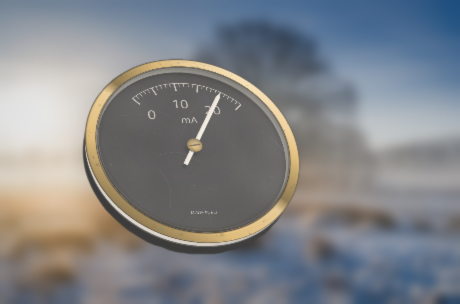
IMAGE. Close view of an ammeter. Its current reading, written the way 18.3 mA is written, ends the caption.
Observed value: 20 mA
